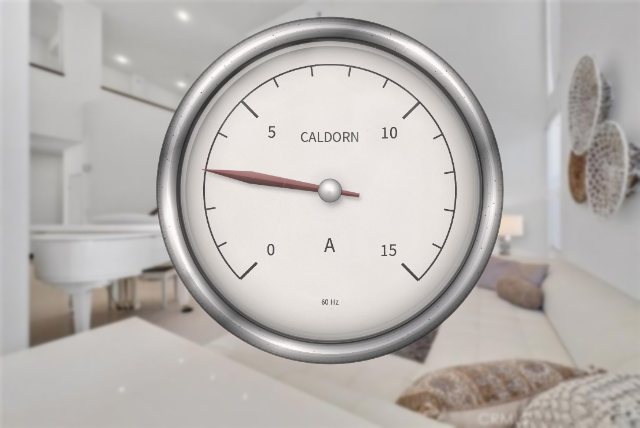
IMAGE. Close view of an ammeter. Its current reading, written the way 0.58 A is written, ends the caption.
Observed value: 3 A
